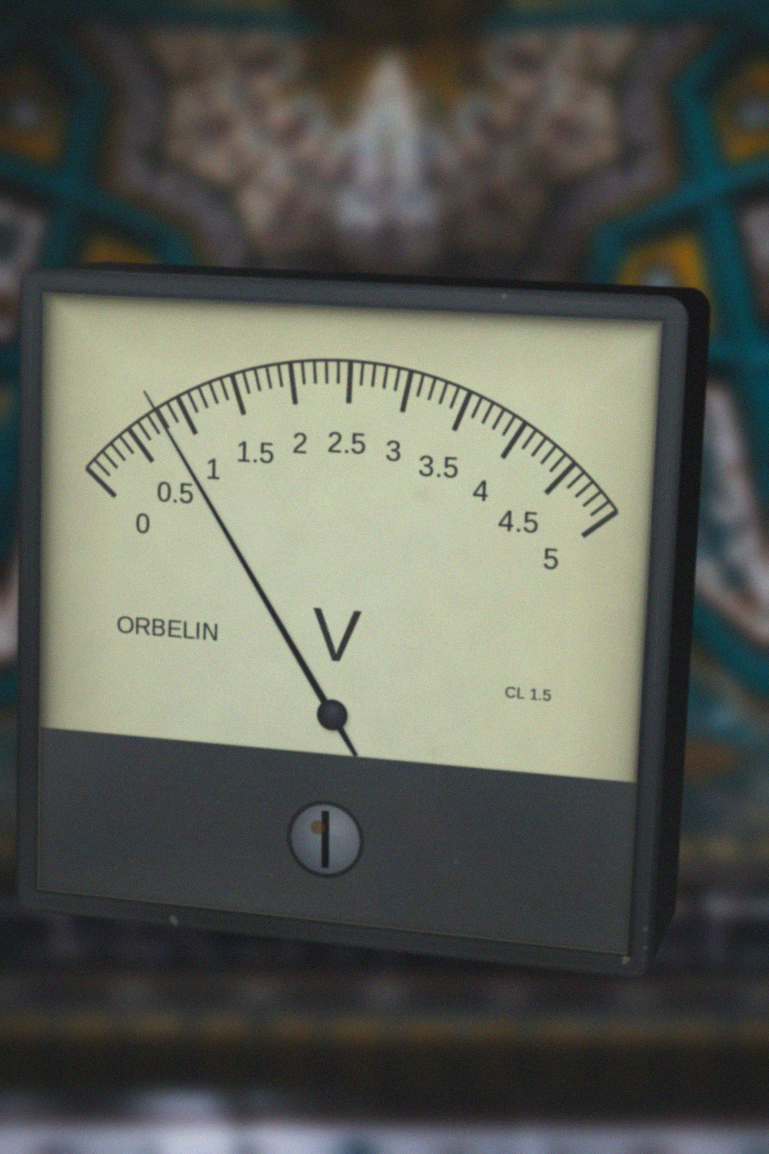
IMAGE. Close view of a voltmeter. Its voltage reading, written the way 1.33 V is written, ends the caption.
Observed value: 0.8 V
